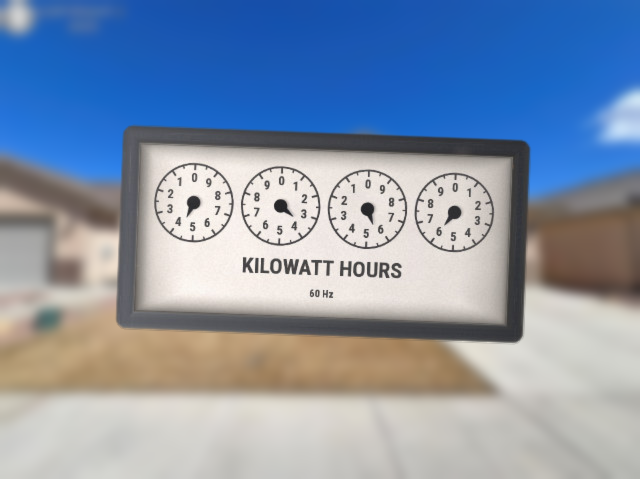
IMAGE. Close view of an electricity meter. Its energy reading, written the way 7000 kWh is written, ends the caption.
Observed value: 4356 kWh
